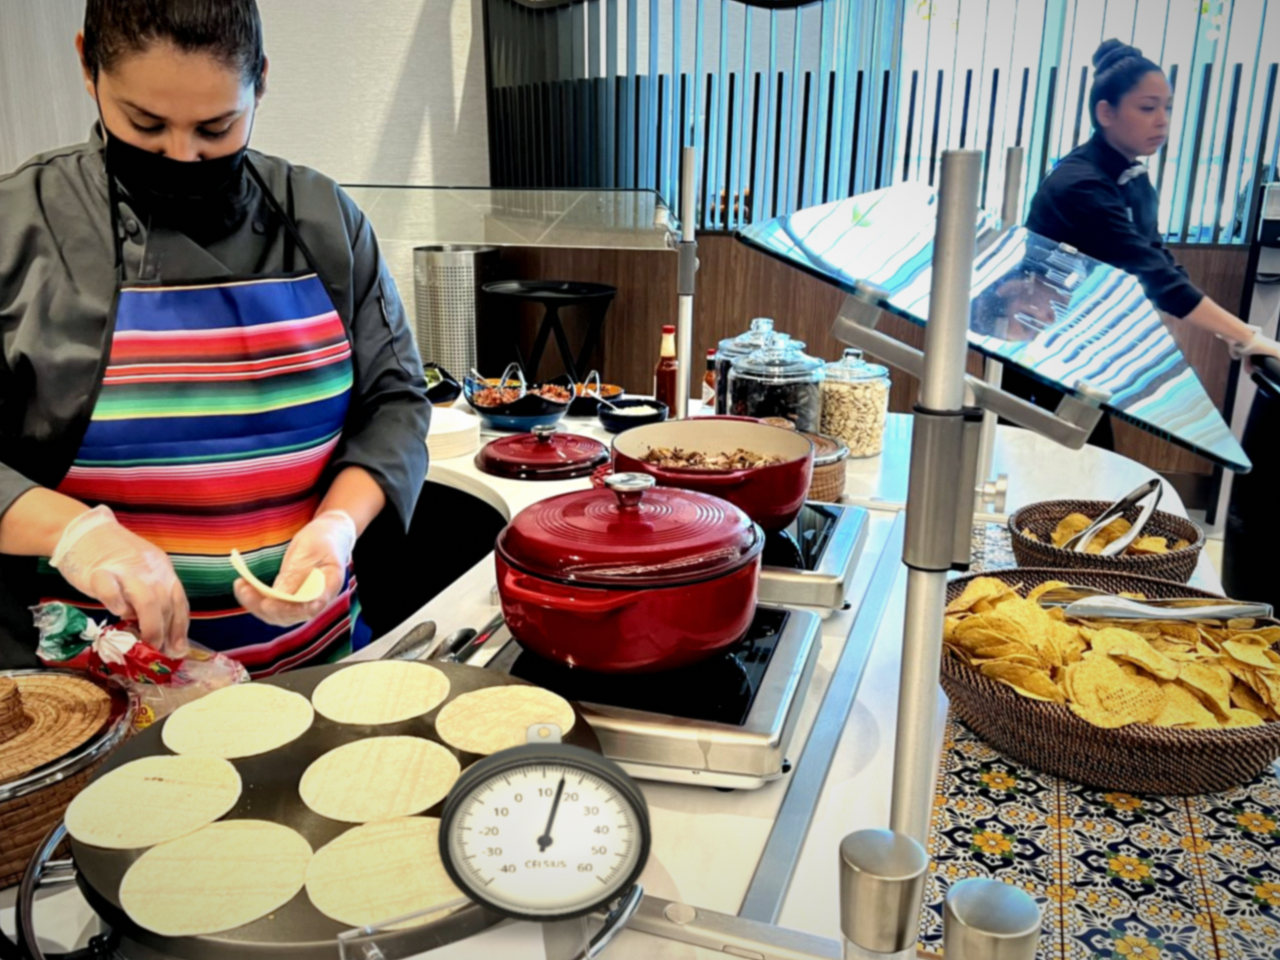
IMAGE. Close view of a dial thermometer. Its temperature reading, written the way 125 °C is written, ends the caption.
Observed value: 15 °C
